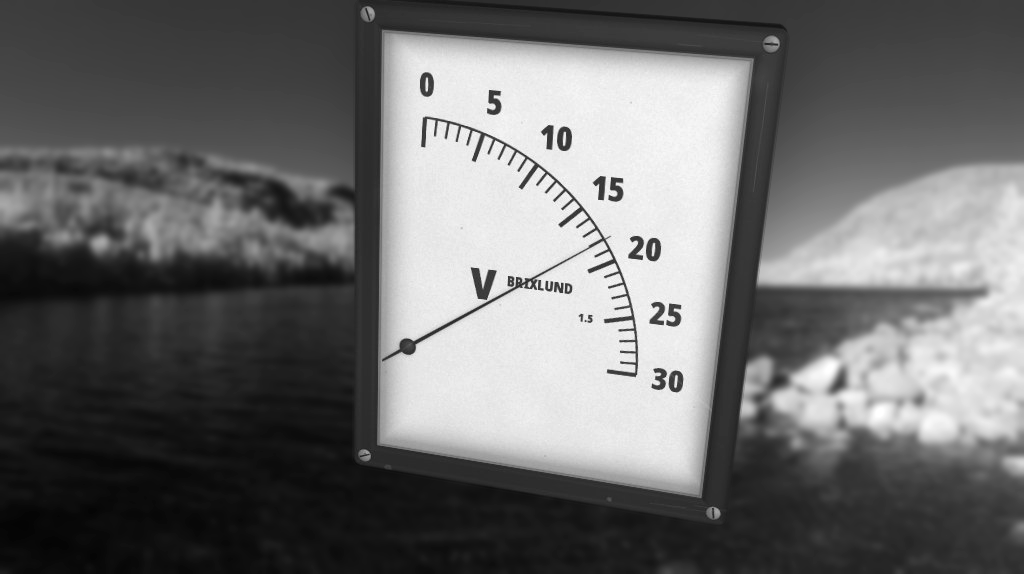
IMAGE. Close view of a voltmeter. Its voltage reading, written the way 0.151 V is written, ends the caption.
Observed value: 18 V
